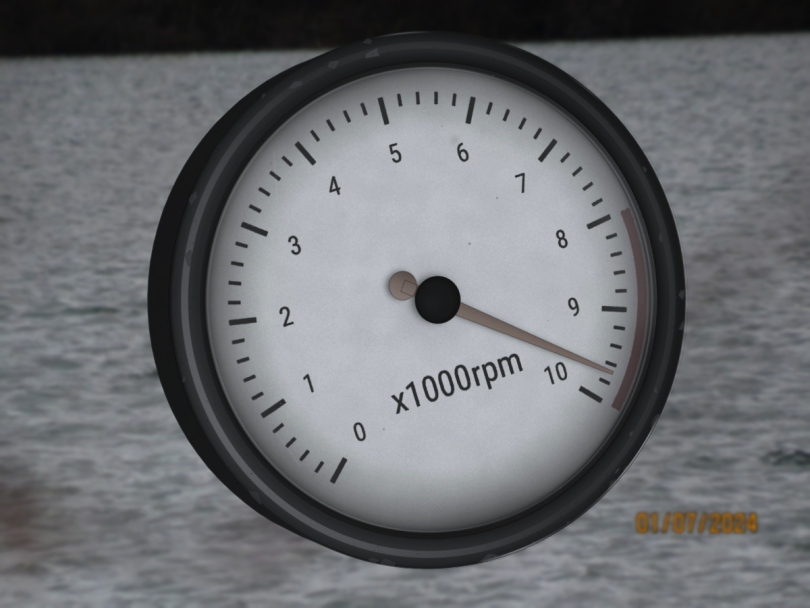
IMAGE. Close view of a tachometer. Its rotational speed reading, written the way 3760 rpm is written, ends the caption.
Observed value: 9700 rpm
